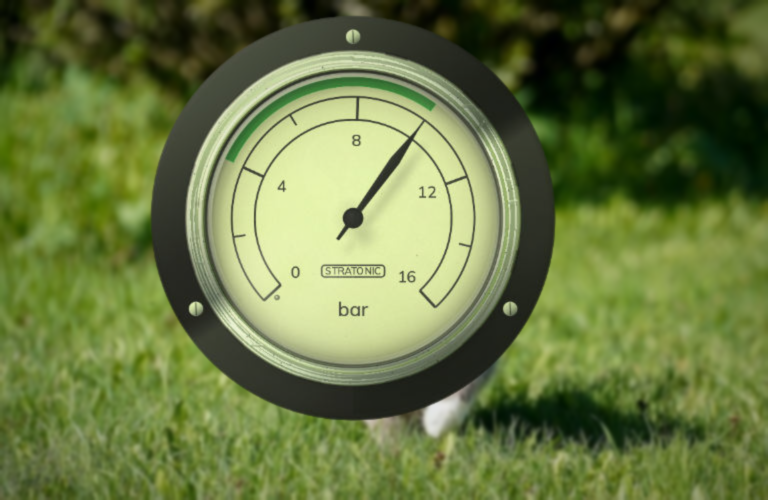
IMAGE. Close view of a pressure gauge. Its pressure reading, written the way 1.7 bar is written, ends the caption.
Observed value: 10 bar
